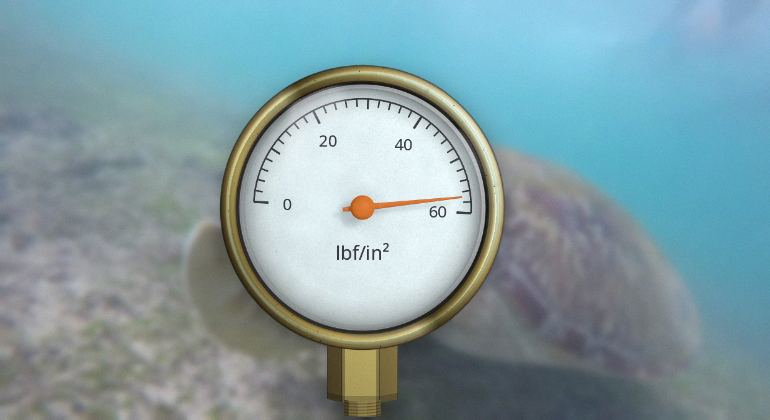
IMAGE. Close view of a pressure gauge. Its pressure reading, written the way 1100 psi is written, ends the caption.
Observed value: 57 psi
